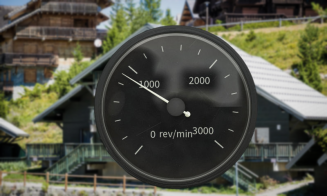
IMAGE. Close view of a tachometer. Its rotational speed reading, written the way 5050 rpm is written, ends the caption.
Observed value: 900 rpm
